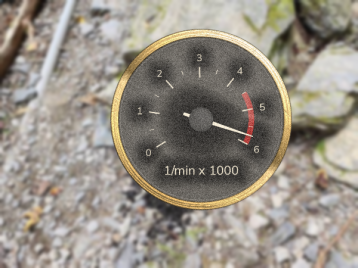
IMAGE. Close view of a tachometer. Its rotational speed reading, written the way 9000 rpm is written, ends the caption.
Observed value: 5750 rpm
